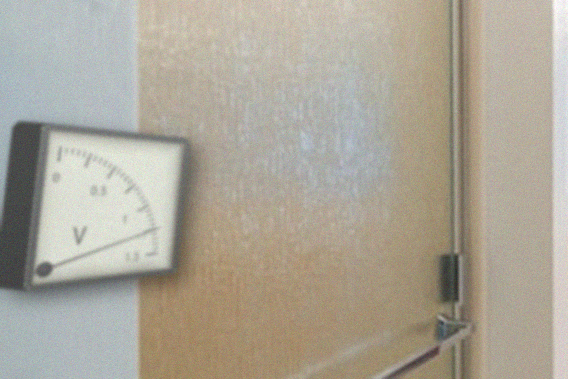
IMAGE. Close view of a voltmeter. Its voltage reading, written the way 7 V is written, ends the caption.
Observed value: 1.25 V
